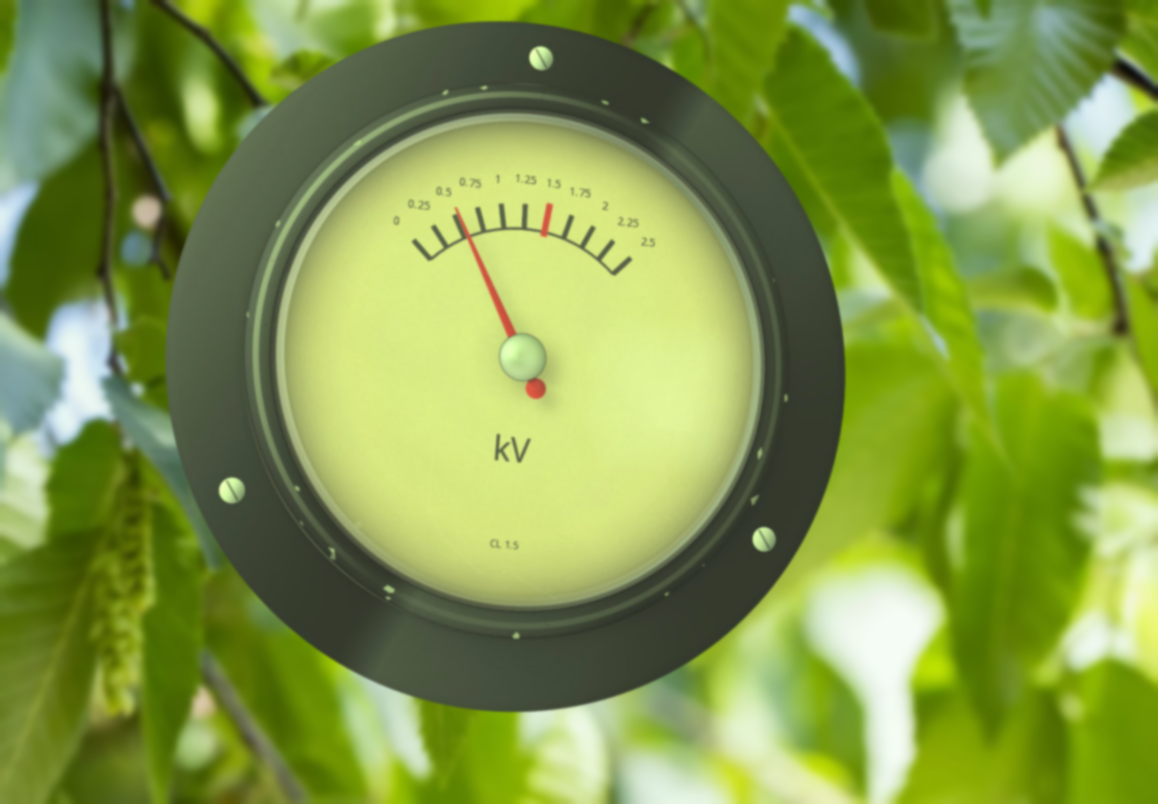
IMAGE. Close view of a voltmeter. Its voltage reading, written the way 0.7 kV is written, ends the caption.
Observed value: 0.5 kV
